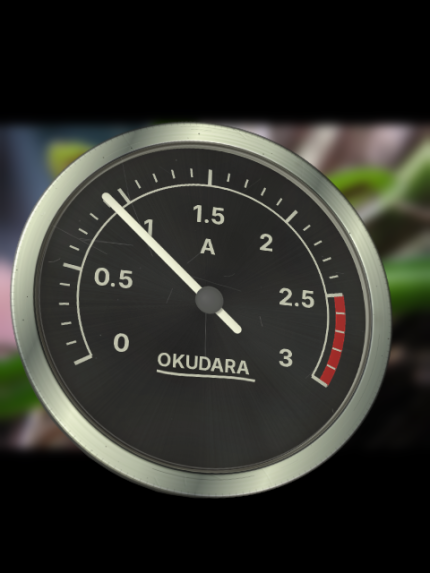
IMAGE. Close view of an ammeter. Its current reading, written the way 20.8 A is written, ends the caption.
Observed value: 0.9 A
